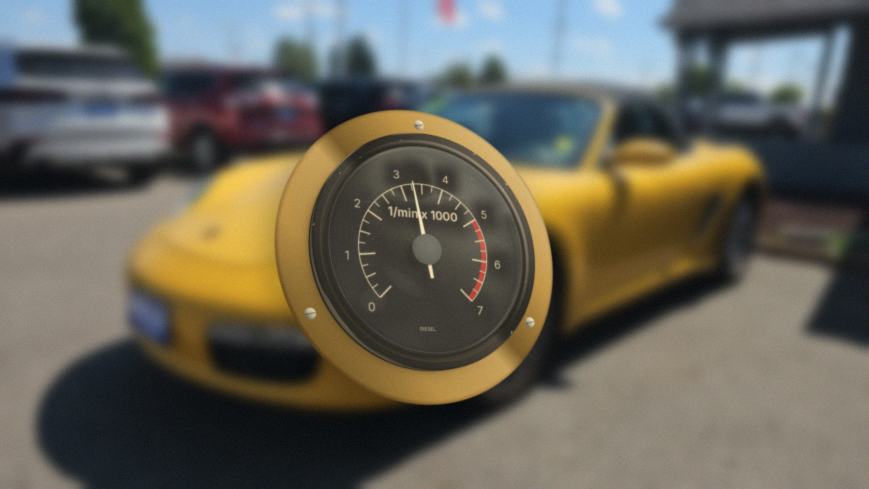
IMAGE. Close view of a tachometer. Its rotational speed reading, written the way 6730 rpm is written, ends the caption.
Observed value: 3250 rpm
